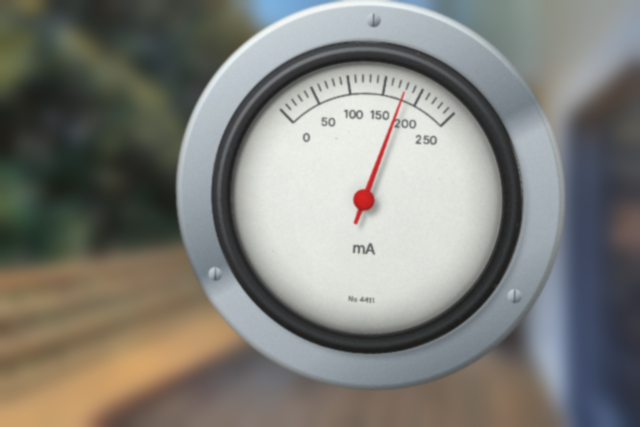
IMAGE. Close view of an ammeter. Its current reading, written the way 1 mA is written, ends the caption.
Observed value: 180 mA
